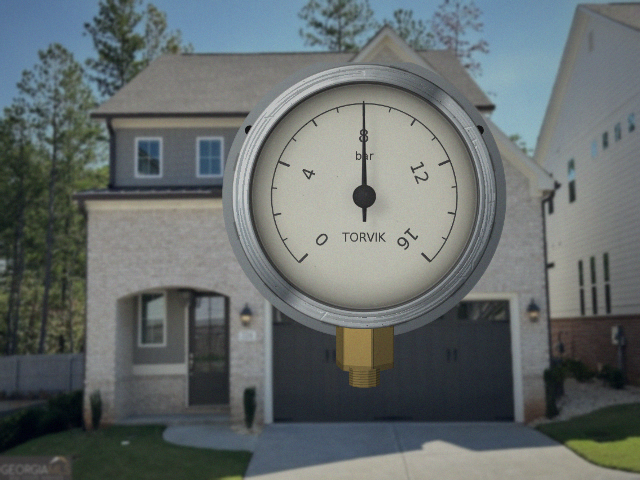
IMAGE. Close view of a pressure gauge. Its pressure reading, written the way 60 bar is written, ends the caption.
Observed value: 8 bar
